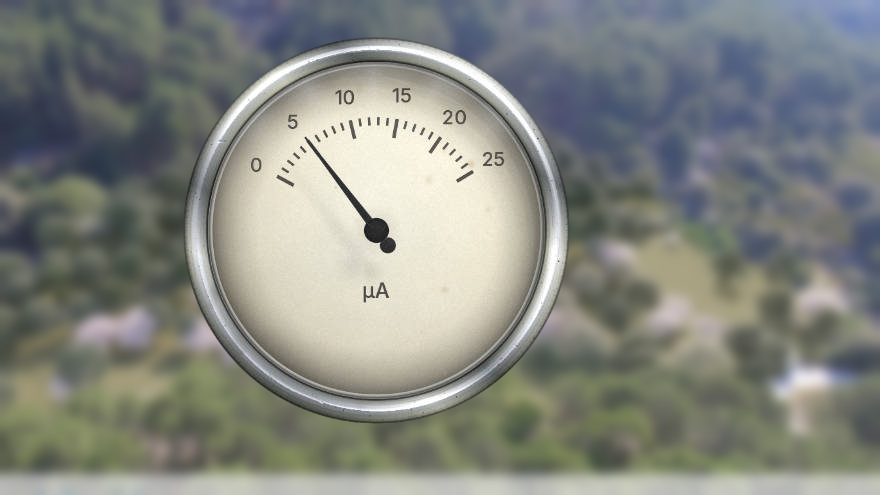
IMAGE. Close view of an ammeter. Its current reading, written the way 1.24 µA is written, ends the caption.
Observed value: 5 µA
